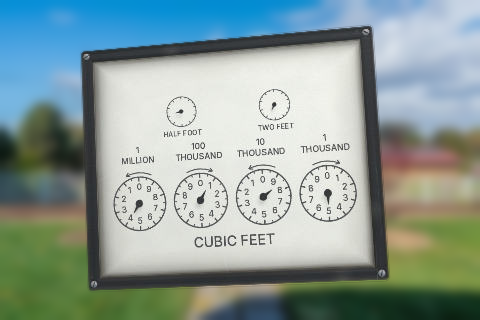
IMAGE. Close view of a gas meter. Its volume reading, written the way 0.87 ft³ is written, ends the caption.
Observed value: 408500 ft³
